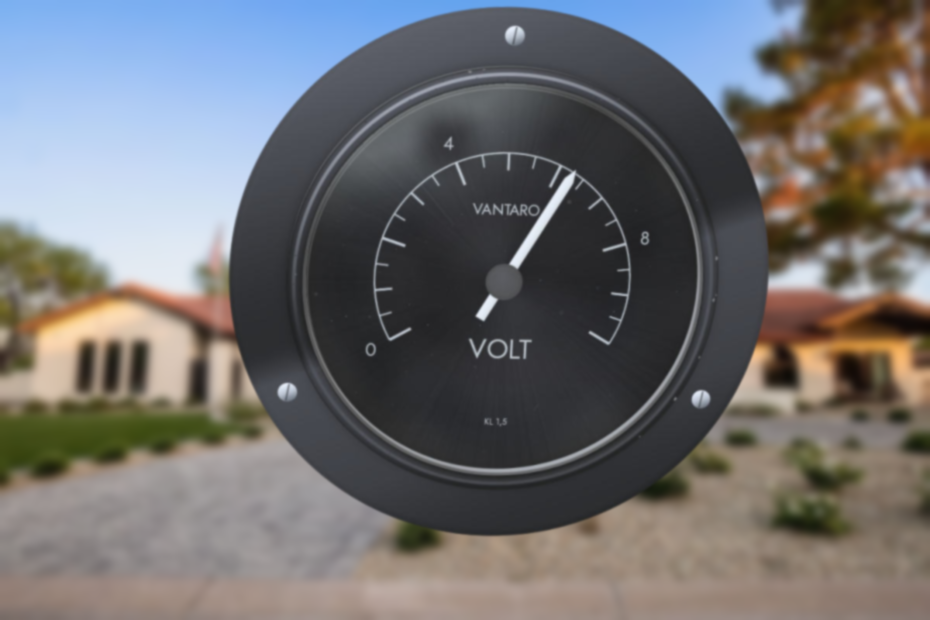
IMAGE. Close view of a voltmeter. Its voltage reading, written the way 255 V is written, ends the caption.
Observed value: 6.25 V
